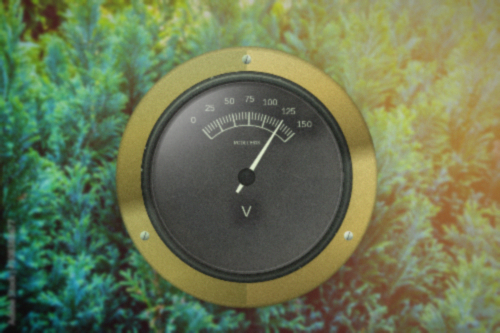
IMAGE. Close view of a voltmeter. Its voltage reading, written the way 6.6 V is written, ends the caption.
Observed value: 125 V
